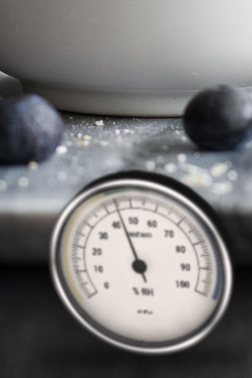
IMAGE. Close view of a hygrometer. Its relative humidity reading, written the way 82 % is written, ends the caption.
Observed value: 45 %
